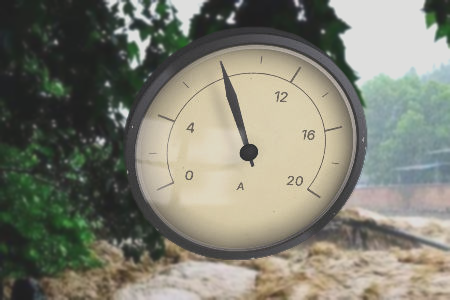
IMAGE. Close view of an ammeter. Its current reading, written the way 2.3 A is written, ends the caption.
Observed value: 8 A
